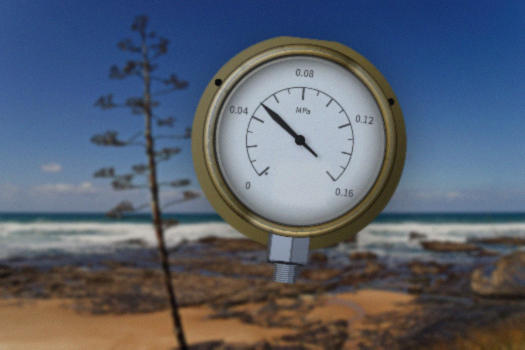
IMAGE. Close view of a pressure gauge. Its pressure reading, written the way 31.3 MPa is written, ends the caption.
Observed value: 0.05 MPa
